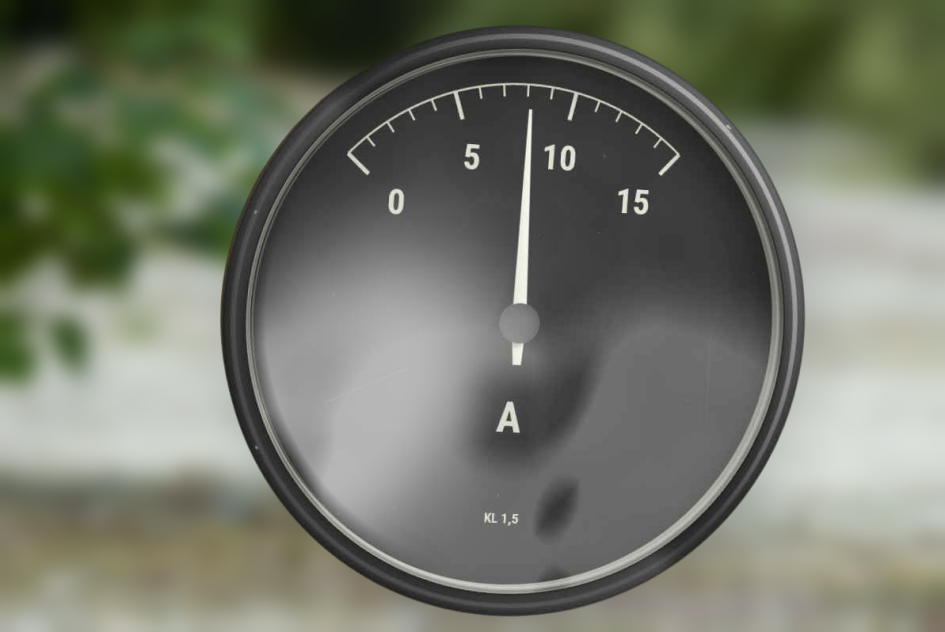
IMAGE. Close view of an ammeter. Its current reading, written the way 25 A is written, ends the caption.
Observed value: 8 A
